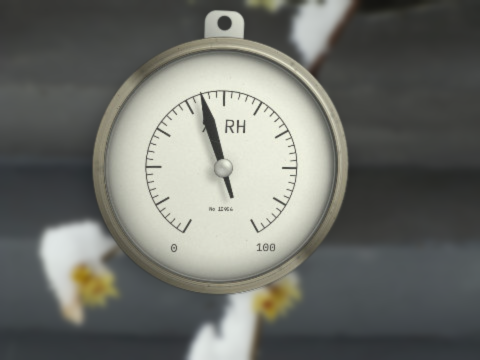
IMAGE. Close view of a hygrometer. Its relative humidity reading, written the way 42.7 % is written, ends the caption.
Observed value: 44 %
